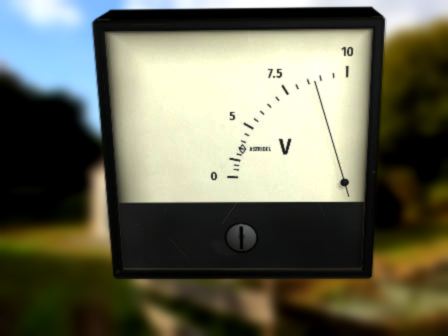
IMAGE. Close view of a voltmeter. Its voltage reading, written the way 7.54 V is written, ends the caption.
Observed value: 8.75 V
